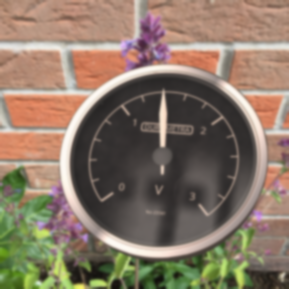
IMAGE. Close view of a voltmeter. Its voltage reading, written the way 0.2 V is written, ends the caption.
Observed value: 1.4 V
